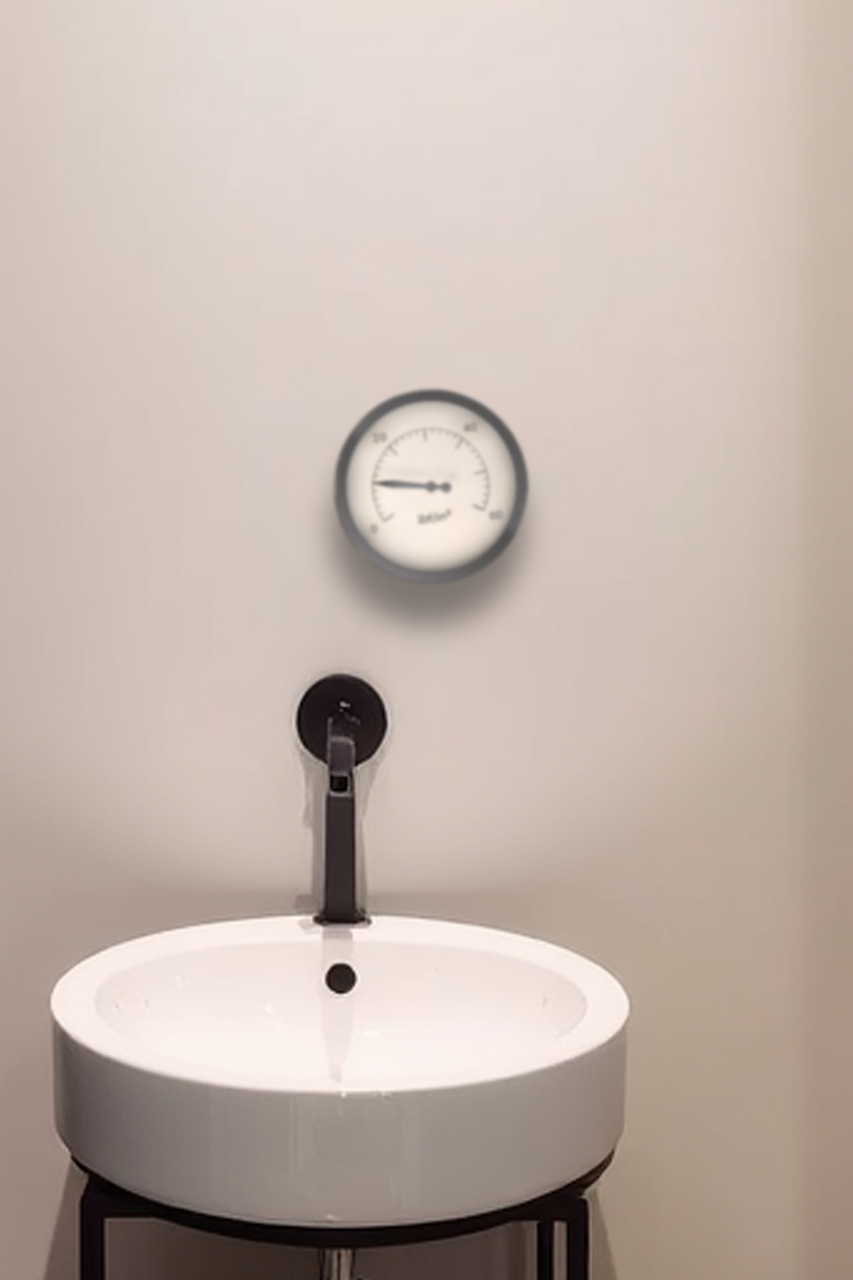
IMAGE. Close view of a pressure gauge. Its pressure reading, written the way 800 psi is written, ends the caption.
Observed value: 10 psi
